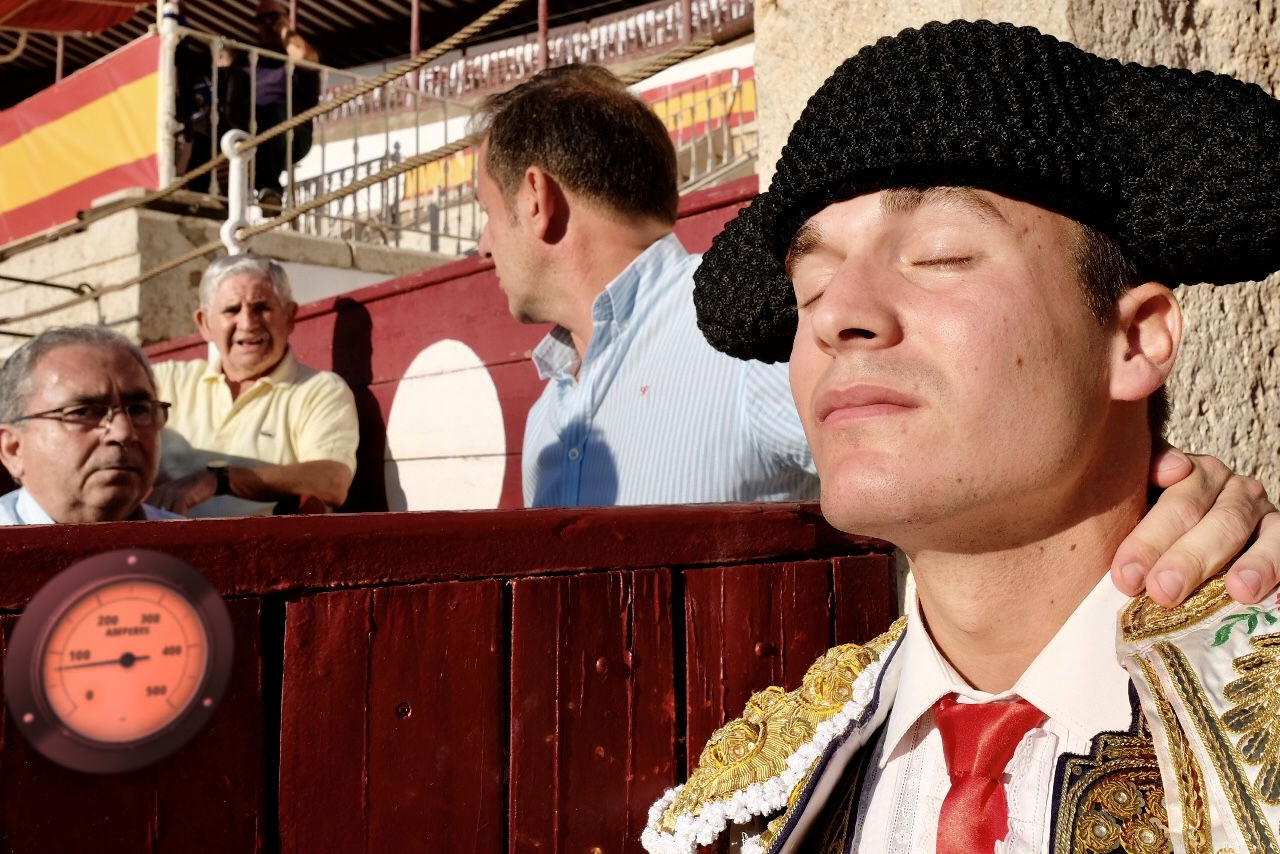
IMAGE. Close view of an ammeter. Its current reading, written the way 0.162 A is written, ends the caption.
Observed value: 75 A
